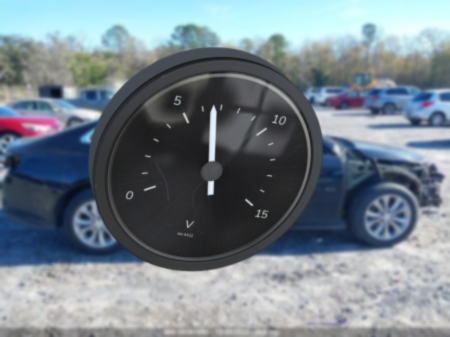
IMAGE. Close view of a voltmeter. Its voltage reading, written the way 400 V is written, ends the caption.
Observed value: 6.5 V
